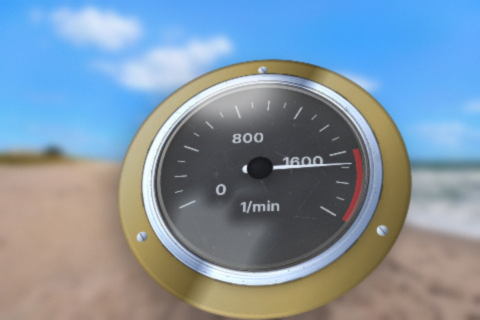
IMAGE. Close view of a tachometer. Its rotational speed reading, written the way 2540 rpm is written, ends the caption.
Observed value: 1700 rpm
